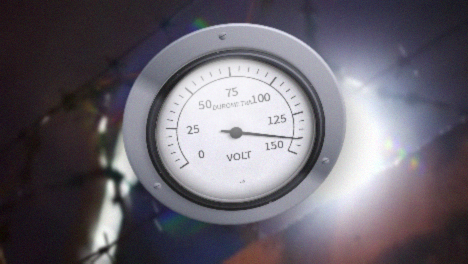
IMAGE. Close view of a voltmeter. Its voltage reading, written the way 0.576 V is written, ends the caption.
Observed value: 140 V
